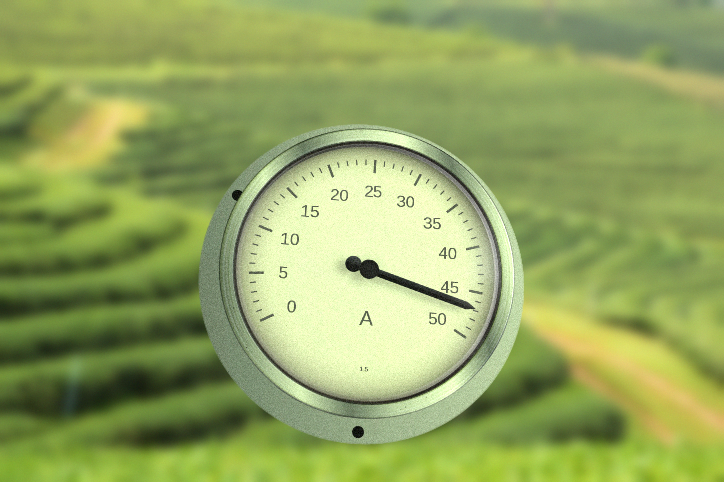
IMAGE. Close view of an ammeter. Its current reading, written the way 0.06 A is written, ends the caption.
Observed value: 47 A
